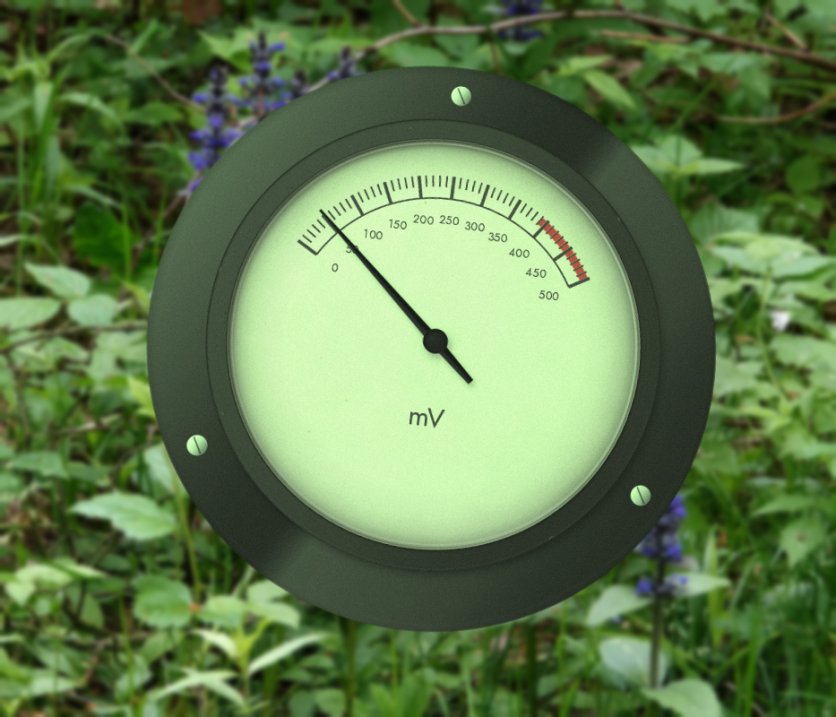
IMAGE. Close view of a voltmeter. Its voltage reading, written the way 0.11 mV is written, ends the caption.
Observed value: 50 mV
